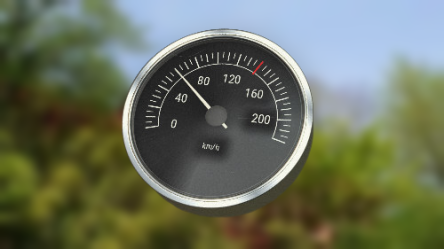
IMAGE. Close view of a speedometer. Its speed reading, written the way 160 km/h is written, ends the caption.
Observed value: 60 km/h
